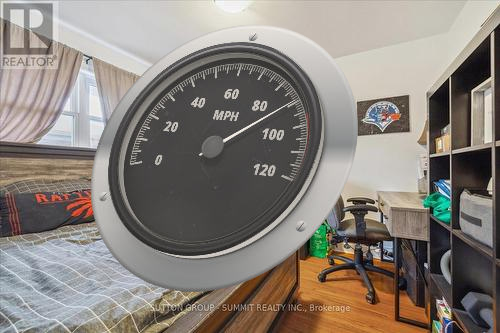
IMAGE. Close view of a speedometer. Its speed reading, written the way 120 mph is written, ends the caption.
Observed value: 90 mph
